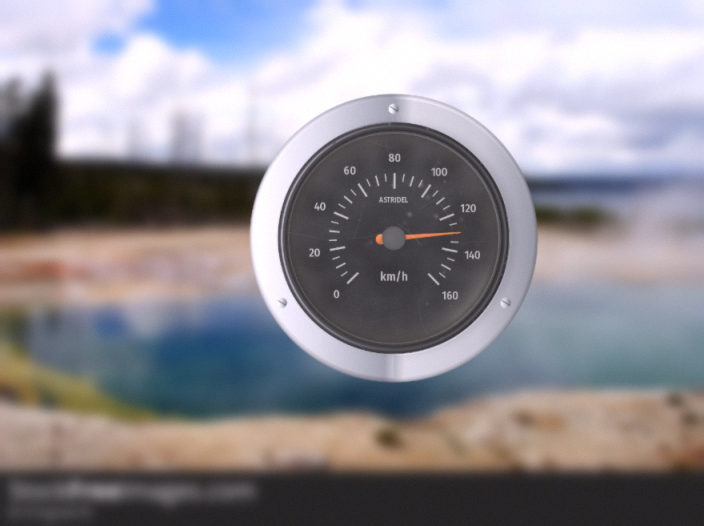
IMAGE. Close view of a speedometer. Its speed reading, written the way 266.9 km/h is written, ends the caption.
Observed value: 130 km/h
